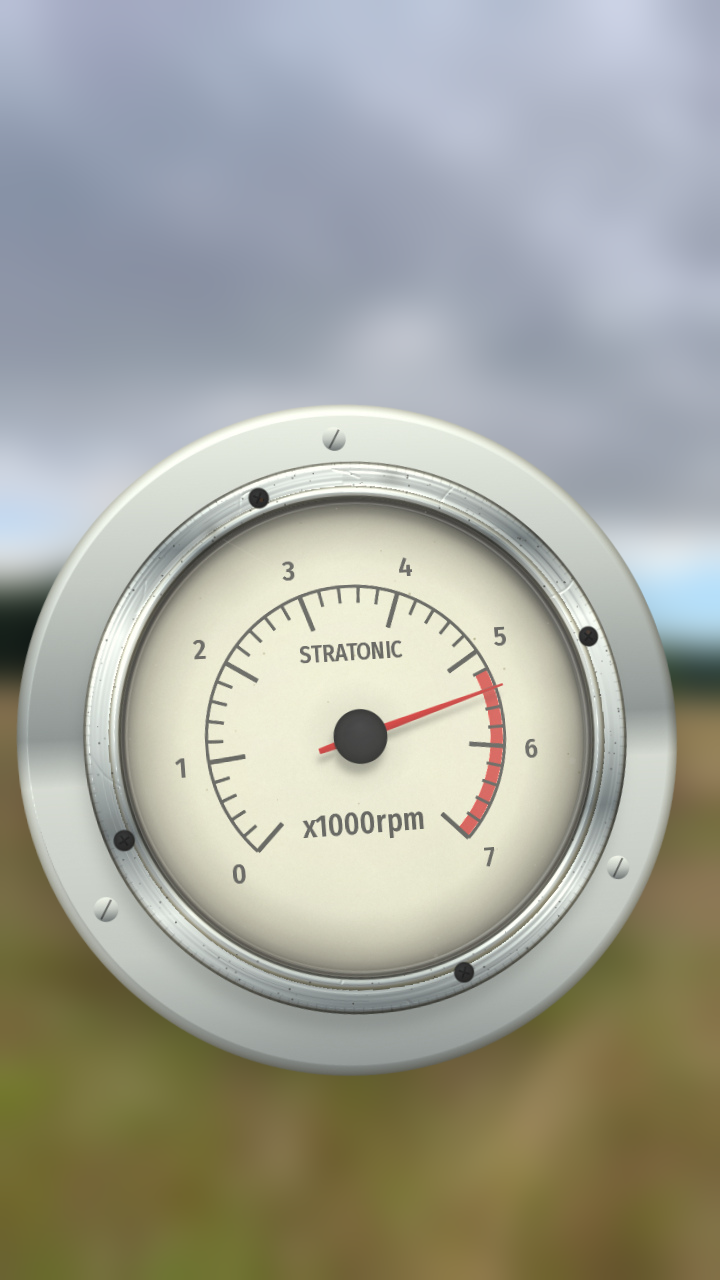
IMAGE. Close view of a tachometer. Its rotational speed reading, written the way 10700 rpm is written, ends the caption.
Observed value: 5400 rpm
